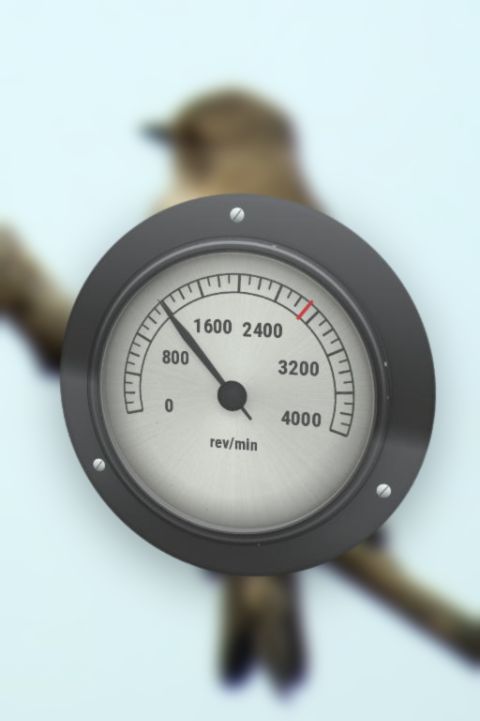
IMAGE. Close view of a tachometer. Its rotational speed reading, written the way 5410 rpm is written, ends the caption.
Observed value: 1200 rpm
